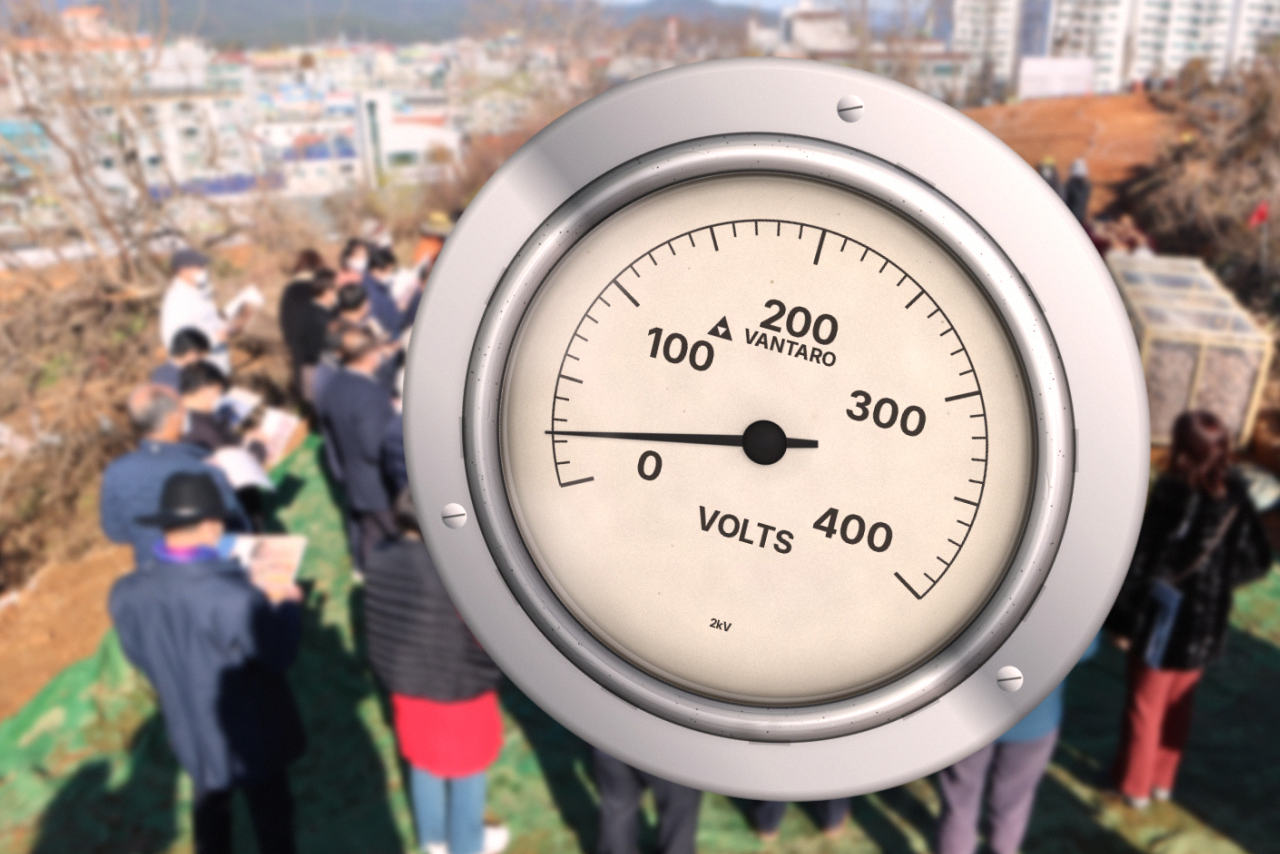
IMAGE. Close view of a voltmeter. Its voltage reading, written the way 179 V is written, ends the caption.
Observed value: 25 V
